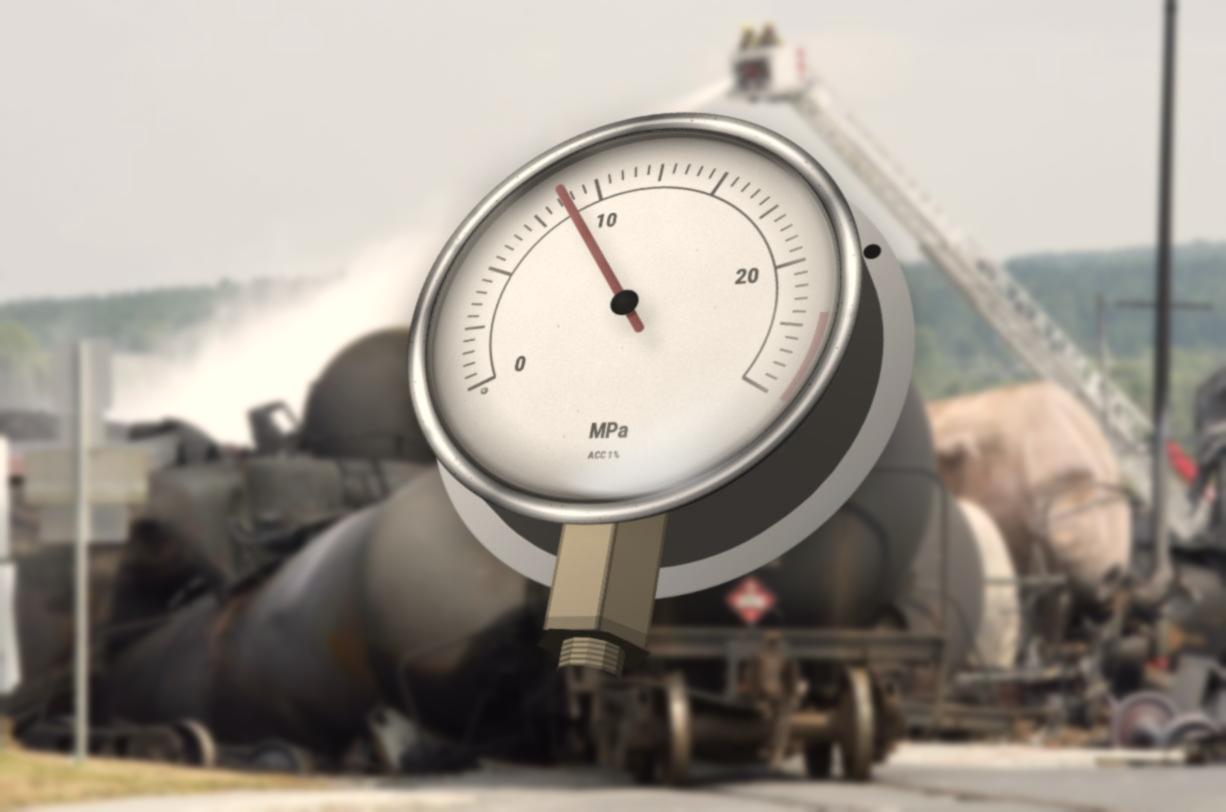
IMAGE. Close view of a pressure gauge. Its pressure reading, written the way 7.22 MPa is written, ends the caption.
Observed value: 8.75 MPa
